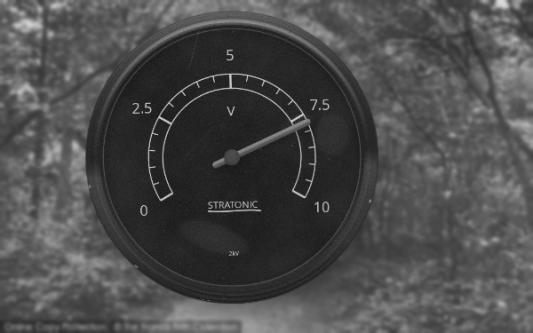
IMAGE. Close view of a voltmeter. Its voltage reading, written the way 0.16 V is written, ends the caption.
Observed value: 7.75 V
